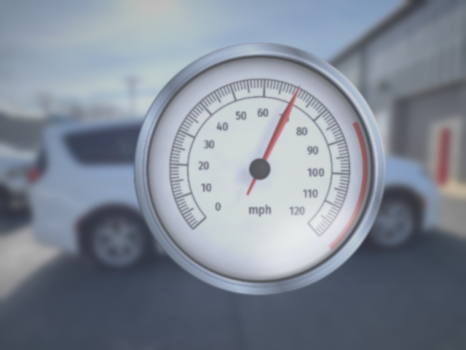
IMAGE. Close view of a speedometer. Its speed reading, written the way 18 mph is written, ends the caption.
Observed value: 70 mph
